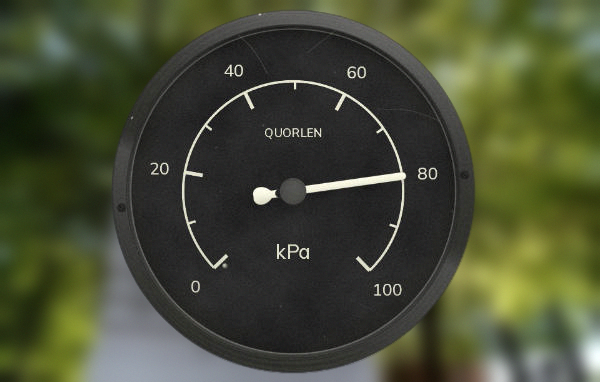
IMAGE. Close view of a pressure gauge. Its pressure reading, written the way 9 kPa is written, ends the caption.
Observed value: 80 kPa
